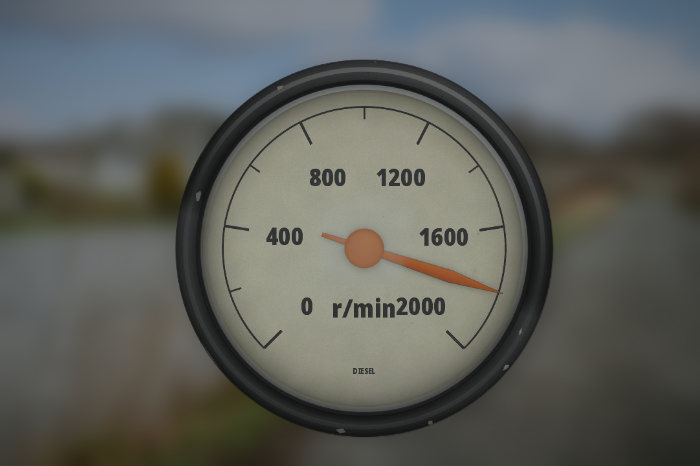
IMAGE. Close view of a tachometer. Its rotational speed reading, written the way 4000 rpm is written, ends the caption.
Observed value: 1800 rpm
